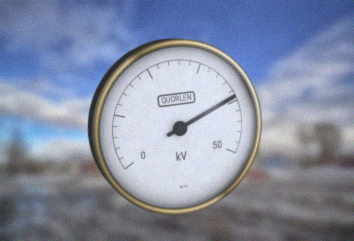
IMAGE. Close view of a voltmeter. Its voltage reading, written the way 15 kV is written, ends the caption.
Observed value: 39 kV
